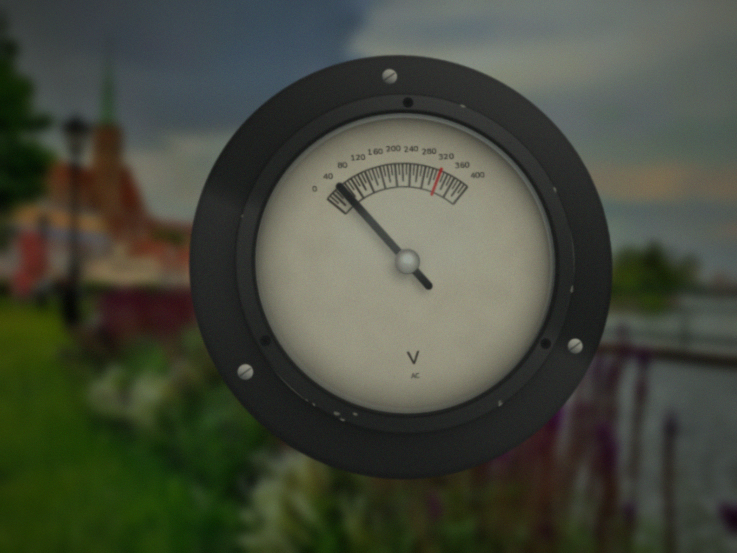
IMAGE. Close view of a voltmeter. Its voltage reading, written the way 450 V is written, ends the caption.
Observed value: 40 V
